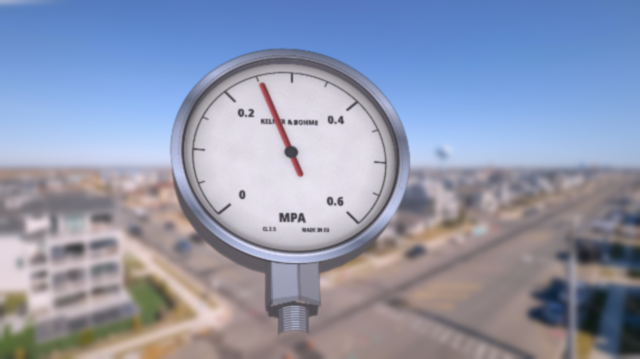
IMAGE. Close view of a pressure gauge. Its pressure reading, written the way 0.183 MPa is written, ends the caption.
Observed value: 0.25 MPa
